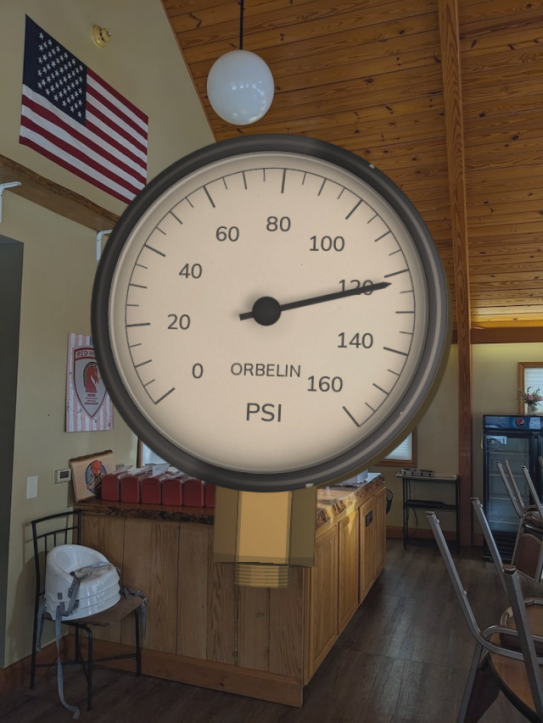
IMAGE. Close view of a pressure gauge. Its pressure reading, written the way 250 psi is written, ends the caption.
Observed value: 122.5 psi
